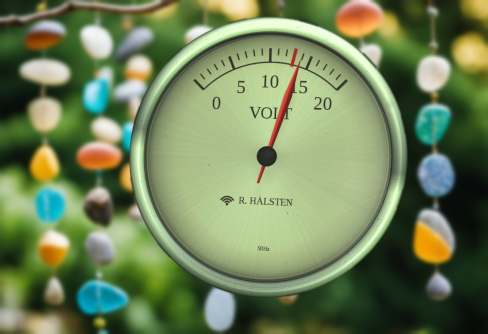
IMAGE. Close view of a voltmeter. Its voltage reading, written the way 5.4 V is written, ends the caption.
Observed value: 14 V
